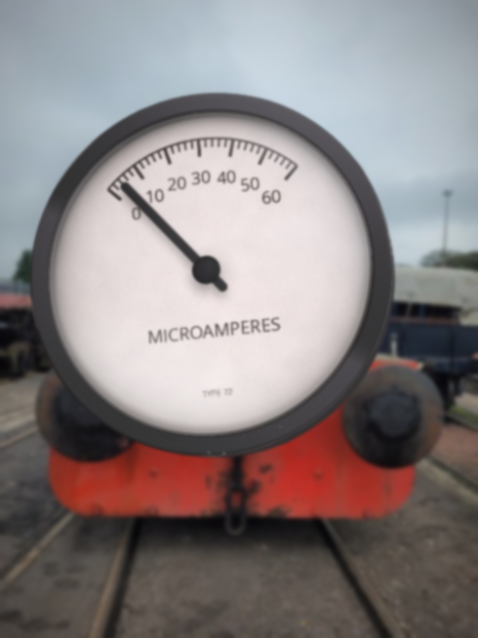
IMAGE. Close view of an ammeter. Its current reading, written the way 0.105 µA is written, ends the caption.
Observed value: 4 µA
